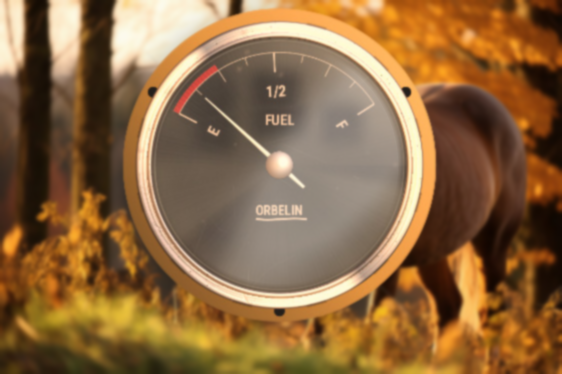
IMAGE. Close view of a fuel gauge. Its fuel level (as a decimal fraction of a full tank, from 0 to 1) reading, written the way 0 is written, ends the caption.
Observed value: 0.125
